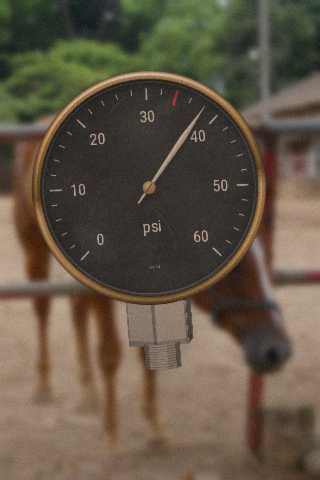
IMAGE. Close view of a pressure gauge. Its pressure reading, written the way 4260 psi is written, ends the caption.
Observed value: 38 psi
